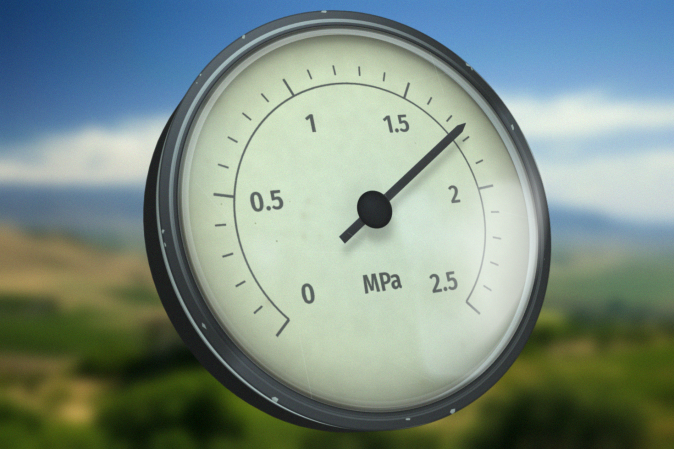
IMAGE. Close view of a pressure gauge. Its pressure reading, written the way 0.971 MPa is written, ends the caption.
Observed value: 1.75 MPa
